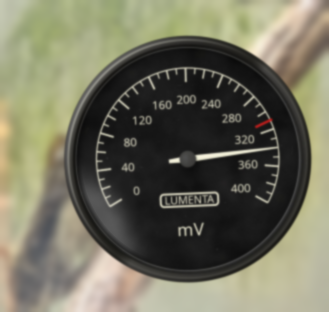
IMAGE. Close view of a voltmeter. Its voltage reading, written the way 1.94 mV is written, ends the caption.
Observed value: 340 mV
